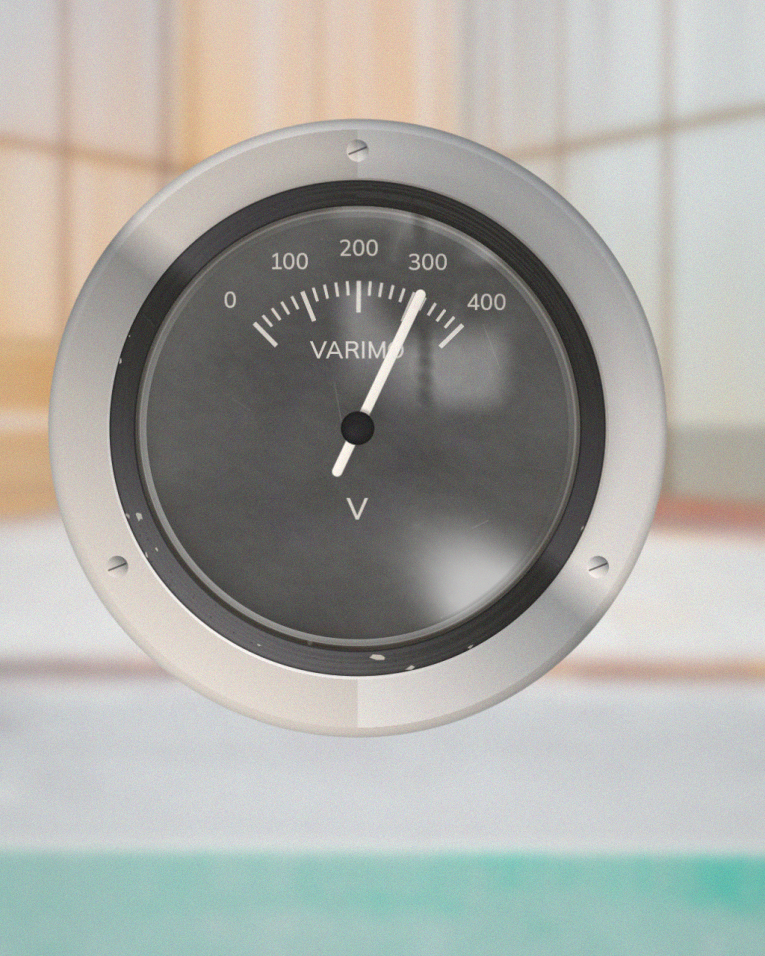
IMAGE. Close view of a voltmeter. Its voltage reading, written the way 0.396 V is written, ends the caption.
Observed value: 310 V
